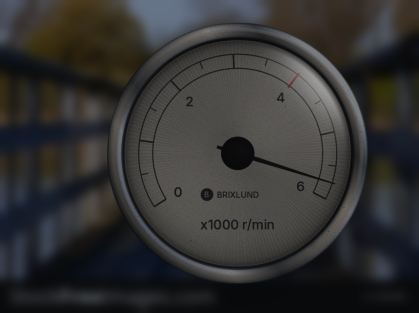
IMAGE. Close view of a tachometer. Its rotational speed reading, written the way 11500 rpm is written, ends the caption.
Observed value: 5750 rpm
